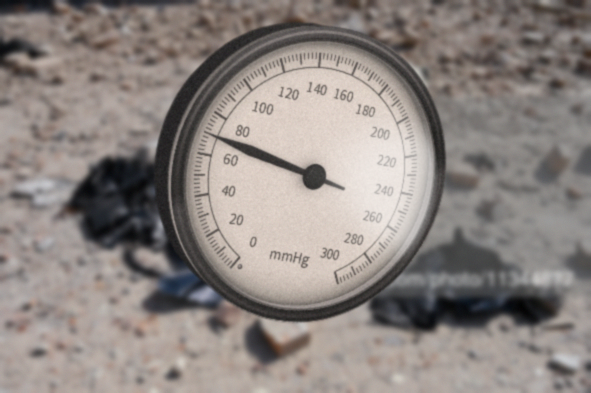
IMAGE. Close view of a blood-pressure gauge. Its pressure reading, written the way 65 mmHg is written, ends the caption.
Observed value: 70 mmHg
